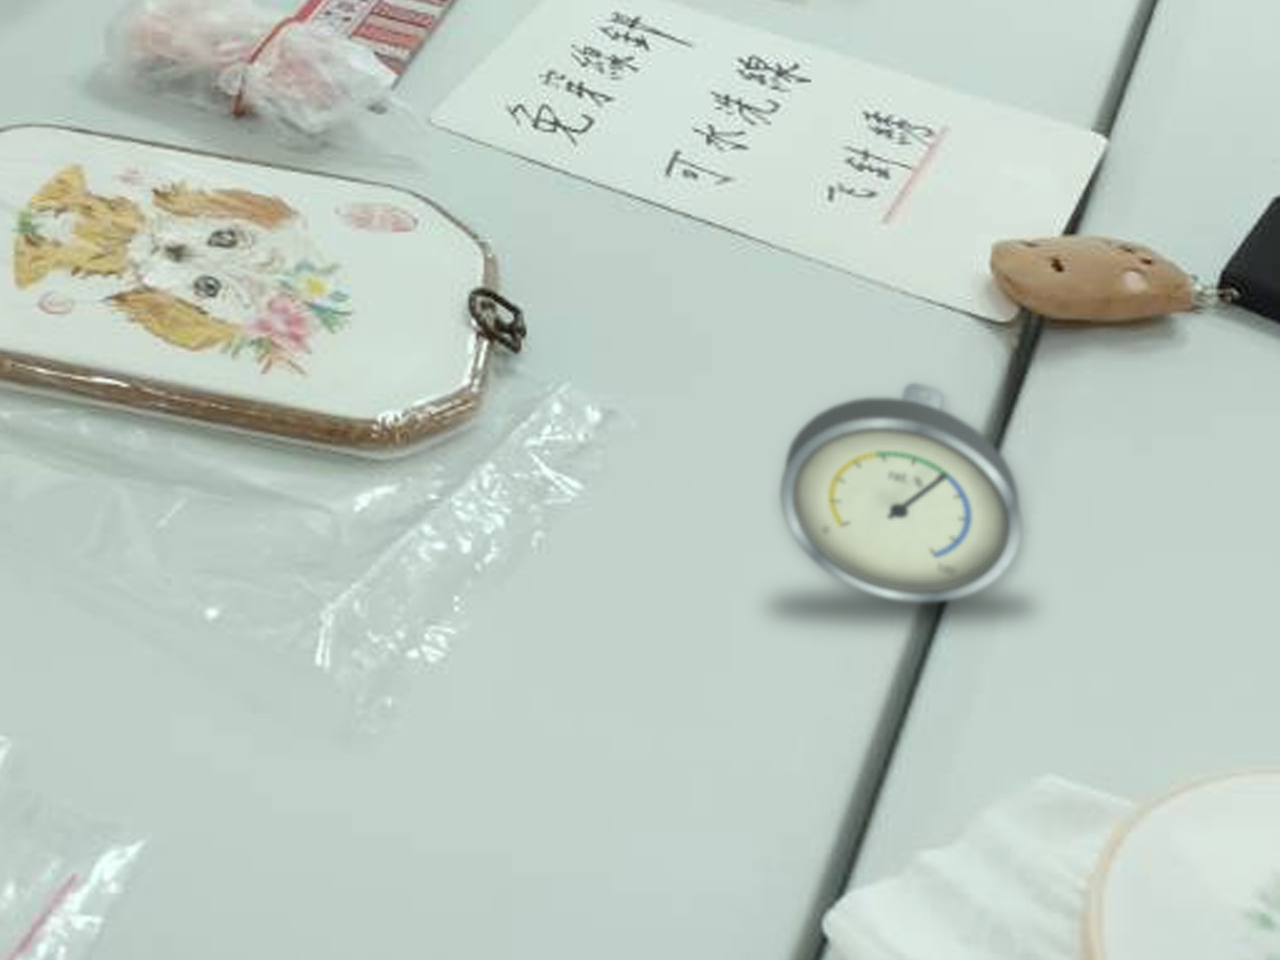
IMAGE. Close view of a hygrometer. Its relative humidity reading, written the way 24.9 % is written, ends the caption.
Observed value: 60 %
